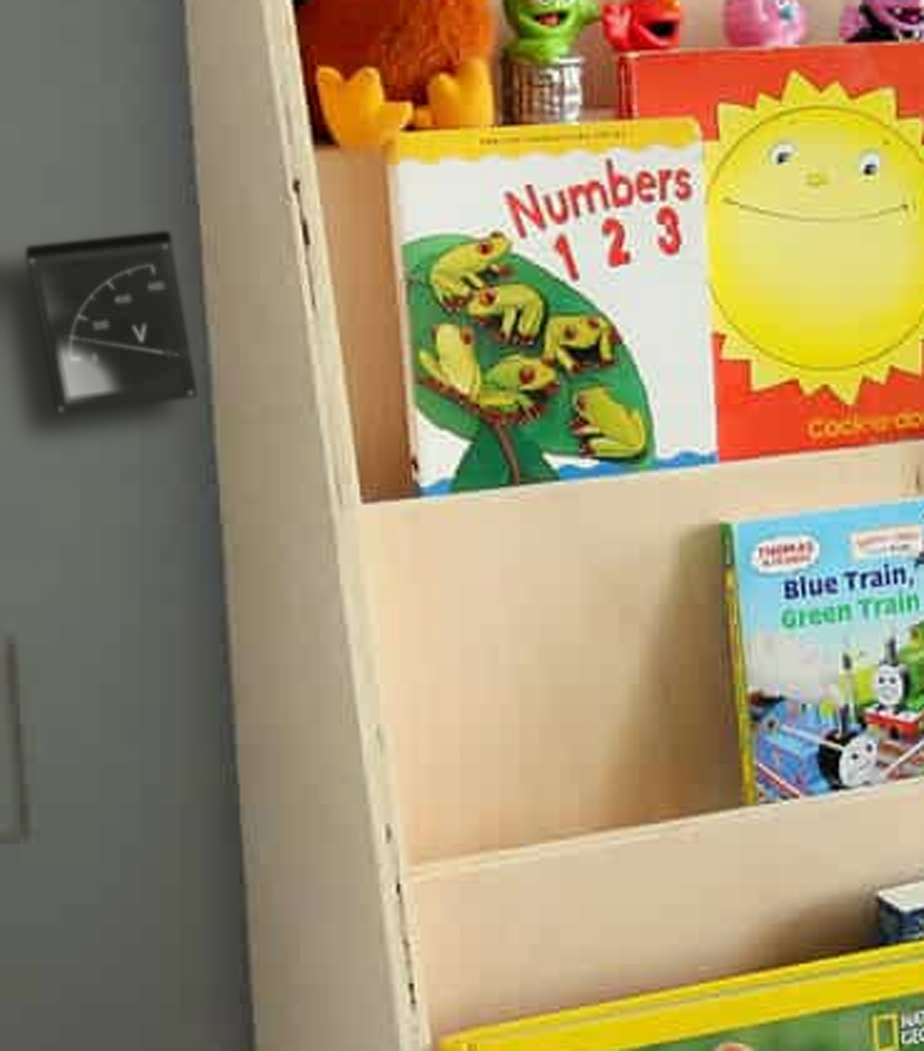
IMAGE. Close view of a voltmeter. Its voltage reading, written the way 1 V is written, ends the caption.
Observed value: 100 V
